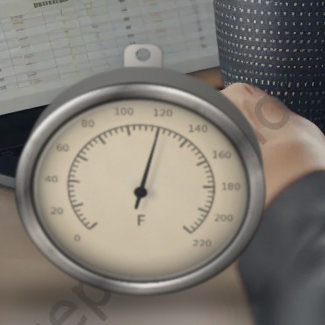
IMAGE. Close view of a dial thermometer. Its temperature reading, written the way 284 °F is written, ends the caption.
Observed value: 120 °F
